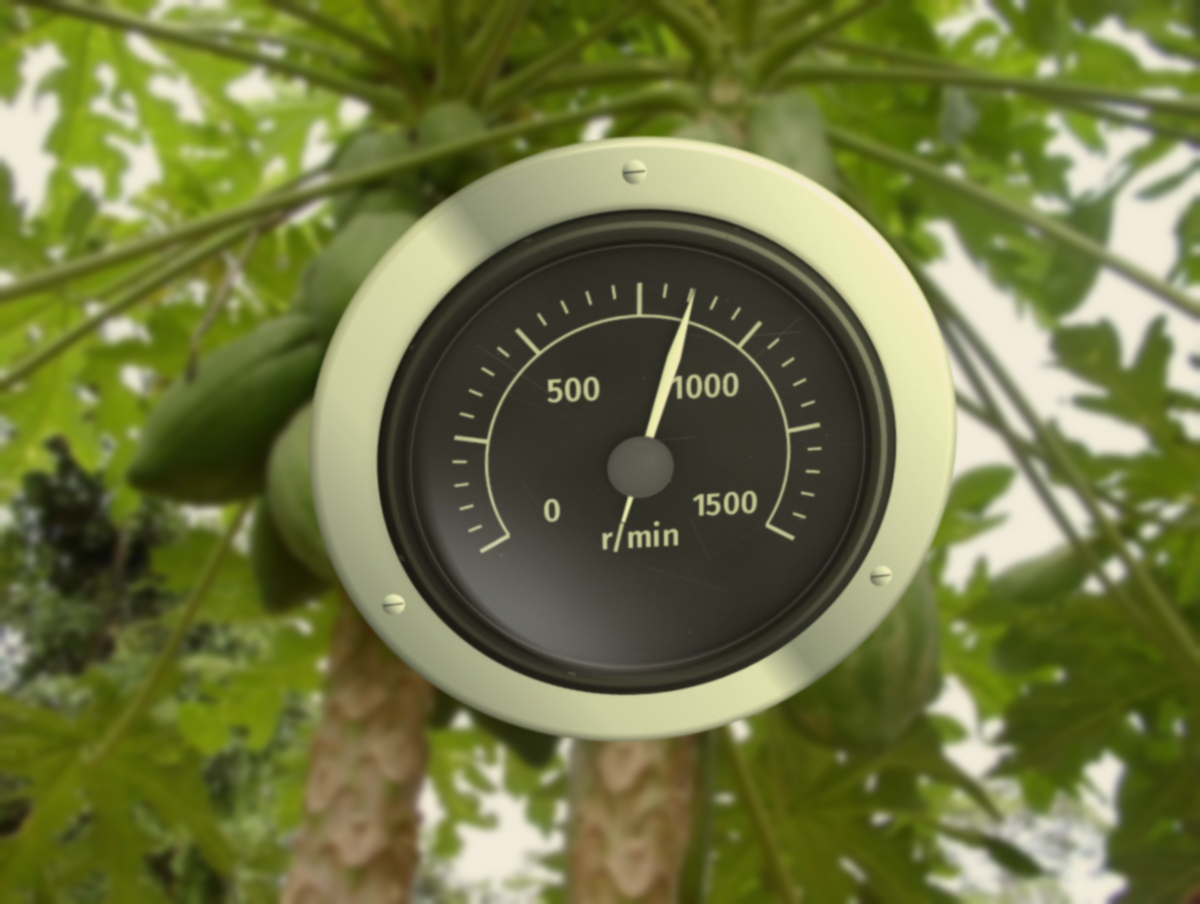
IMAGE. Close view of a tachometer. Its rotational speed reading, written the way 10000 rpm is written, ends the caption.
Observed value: 850 rpm
